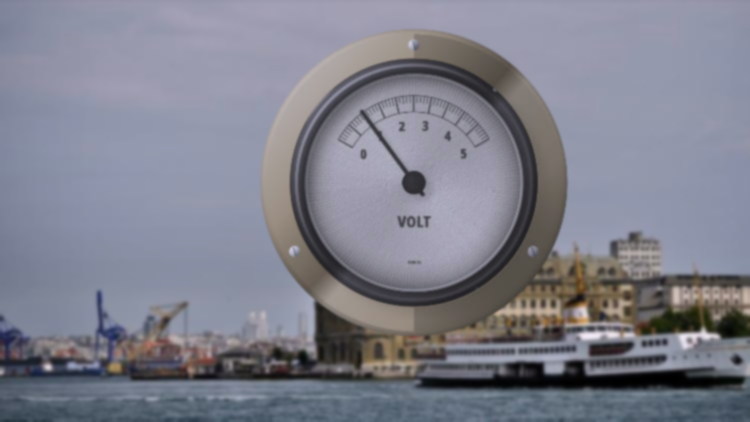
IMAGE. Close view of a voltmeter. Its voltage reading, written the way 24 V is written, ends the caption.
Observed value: 1 V
